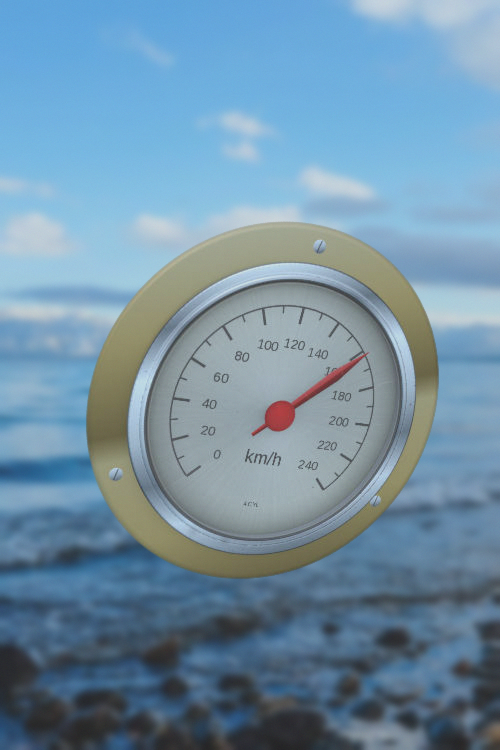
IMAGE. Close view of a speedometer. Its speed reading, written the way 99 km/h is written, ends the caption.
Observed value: 160 km/h
